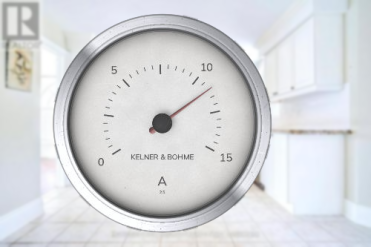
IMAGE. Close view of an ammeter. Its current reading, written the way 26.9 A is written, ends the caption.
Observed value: 11 A
